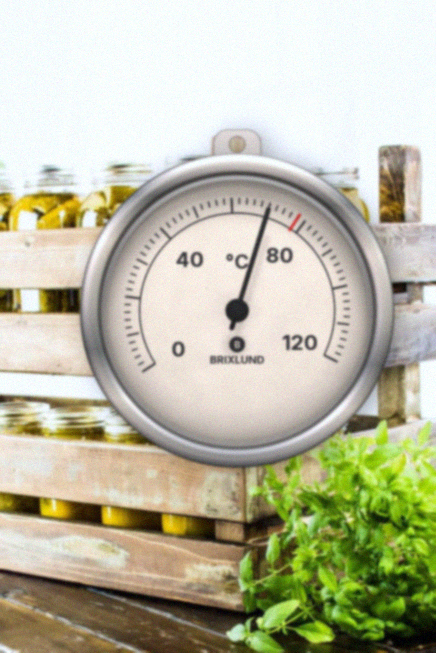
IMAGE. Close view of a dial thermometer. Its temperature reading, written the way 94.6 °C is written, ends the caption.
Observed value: 70 °C
